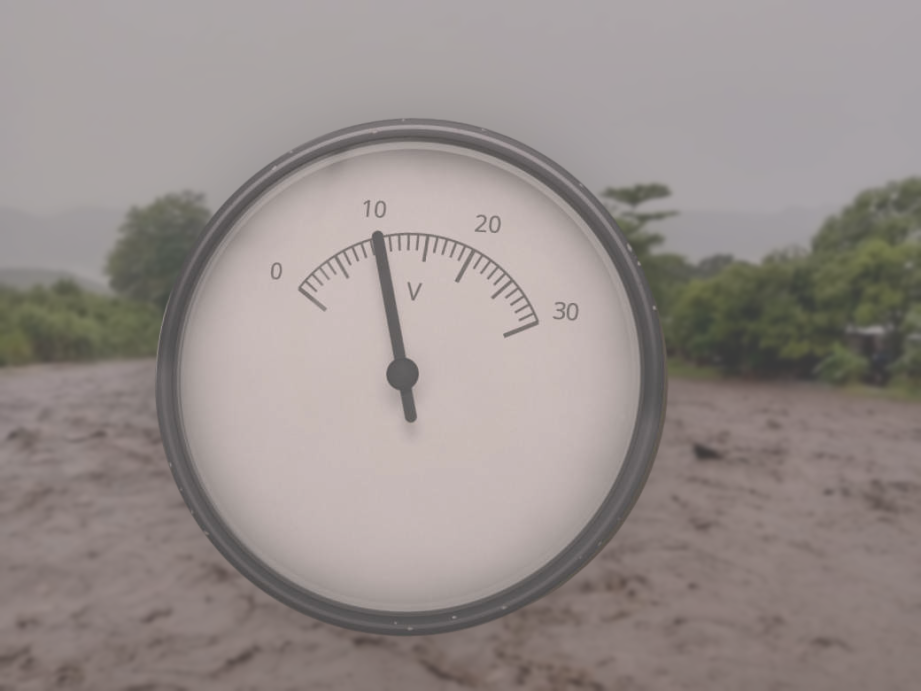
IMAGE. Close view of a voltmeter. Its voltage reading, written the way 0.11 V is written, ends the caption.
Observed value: 10 V
